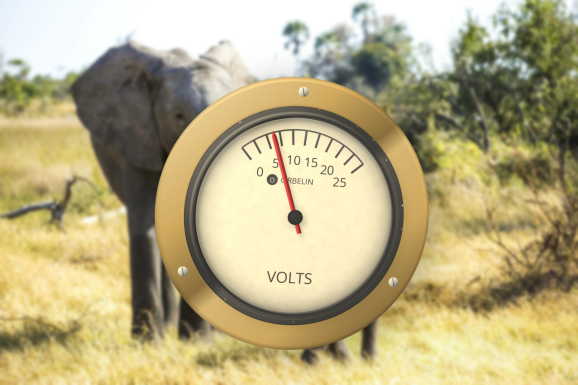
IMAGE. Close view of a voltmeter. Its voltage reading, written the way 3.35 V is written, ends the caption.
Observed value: 6.25 V
